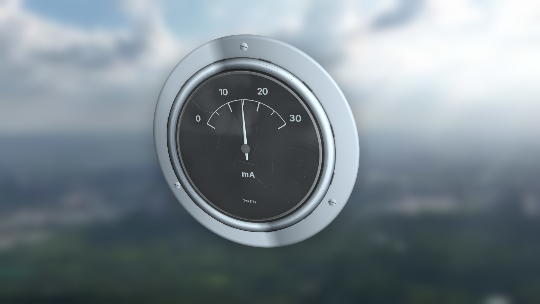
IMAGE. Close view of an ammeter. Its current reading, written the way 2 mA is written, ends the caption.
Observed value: 15 mA
